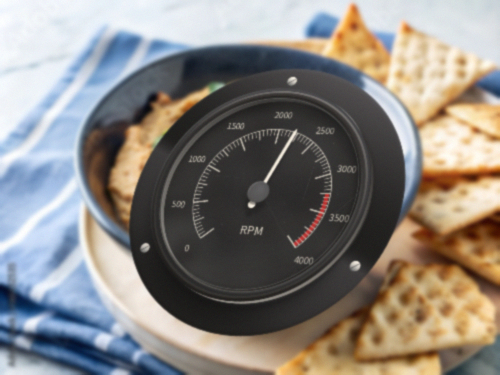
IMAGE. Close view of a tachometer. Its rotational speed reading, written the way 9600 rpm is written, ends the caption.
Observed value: 2250 rpm
